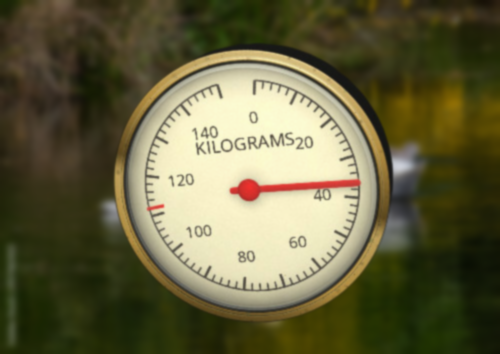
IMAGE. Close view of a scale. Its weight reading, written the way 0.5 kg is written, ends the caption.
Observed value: 36 kg
